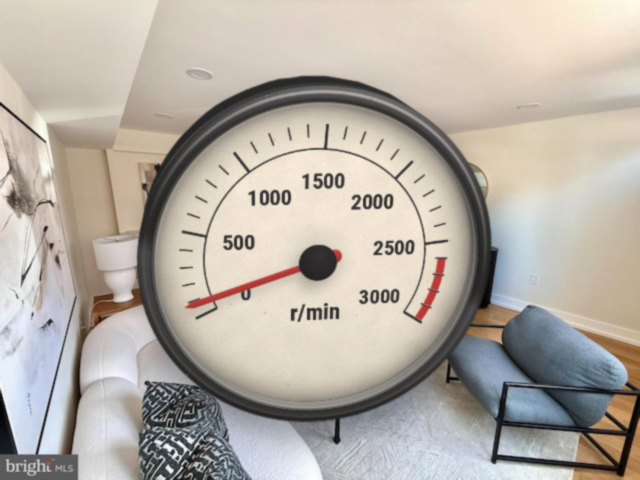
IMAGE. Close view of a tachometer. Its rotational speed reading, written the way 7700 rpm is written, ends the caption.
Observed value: 100 rpm
